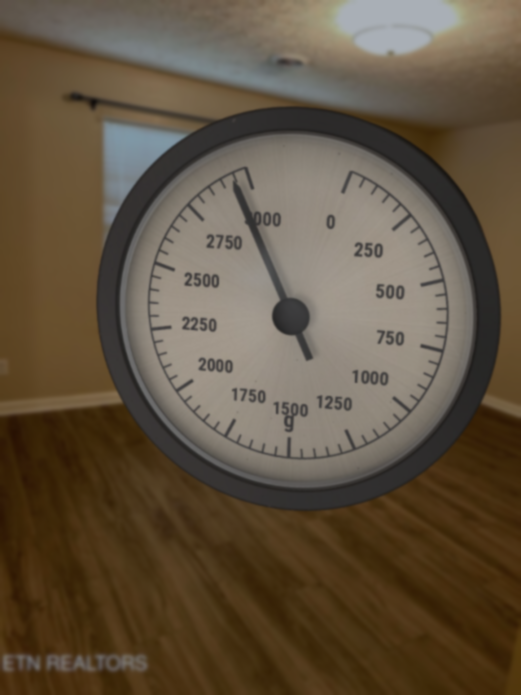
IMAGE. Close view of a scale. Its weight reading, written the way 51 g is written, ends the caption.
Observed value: 2950 g
